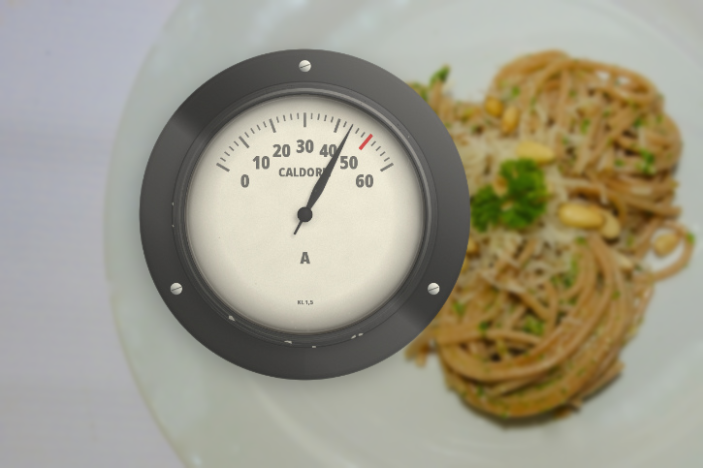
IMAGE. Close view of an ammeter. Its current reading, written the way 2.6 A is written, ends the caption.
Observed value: 44 A
